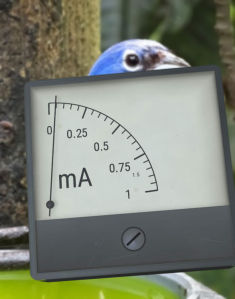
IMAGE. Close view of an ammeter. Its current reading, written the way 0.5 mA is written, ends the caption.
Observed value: 0.05 mA
